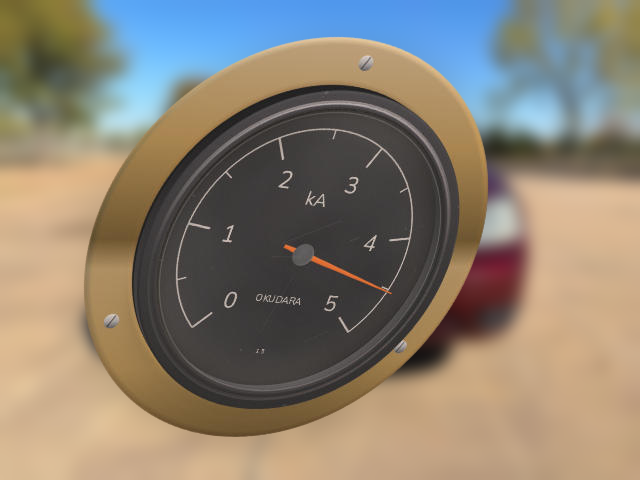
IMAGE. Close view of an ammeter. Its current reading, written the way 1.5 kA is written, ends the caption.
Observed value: 4.5 kA
